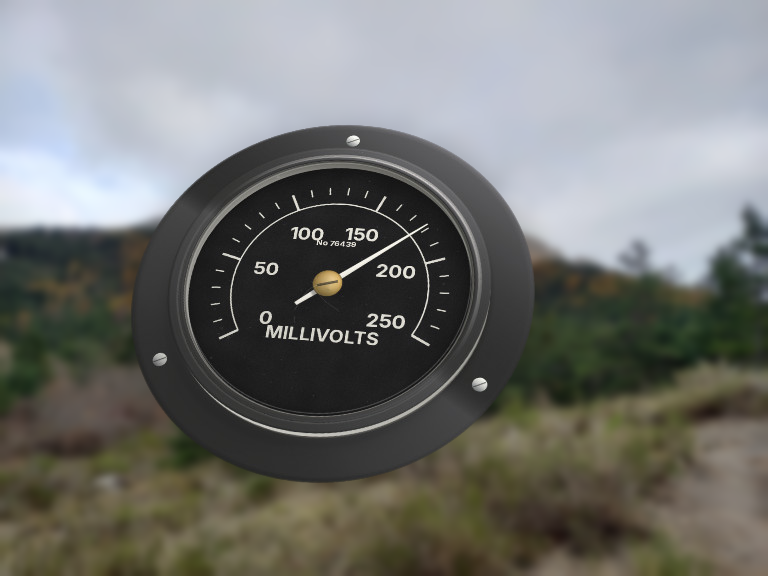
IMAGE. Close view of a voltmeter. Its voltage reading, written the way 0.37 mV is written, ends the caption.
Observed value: 180 mV
